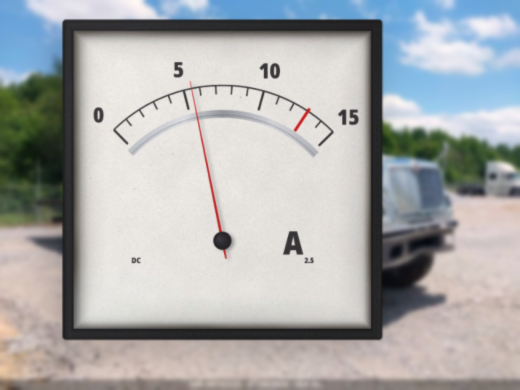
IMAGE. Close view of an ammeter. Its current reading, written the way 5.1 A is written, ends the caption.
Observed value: 5.5 A
